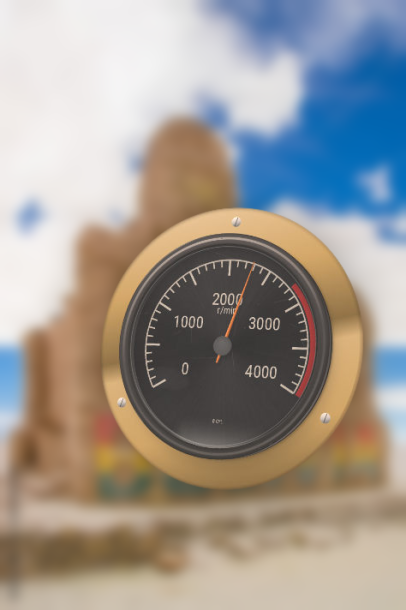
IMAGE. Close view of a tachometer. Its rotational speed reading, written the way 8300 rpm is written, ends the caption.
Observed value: 2300 rpm
